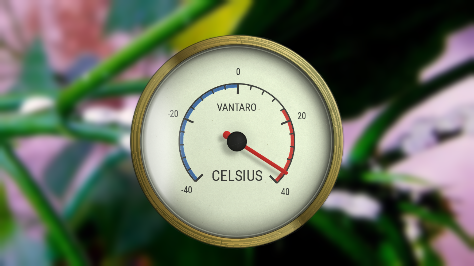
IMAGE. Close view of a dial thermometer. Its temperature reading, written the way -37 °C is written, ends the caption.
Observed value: 36 °C
